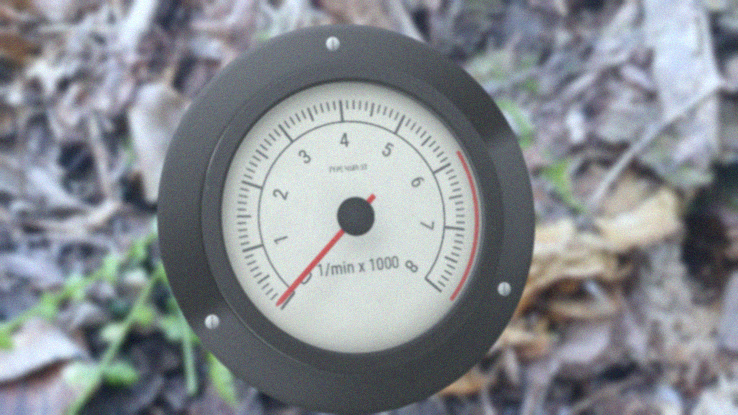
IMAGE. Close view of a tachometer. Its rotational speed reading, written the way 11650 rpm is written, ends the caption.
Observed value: 100 rpm
